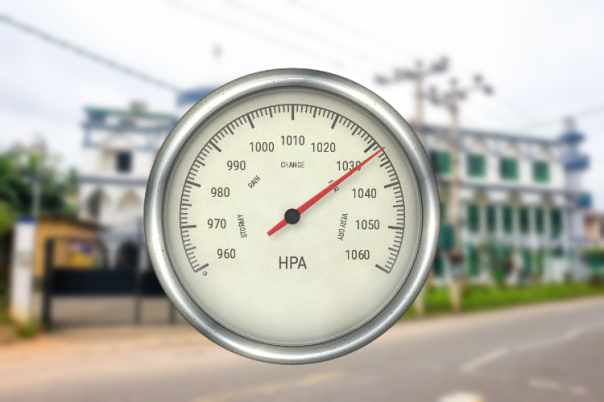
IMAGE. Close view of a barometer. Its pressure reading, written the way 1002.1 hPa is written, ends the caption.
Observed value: 1032 hPa
